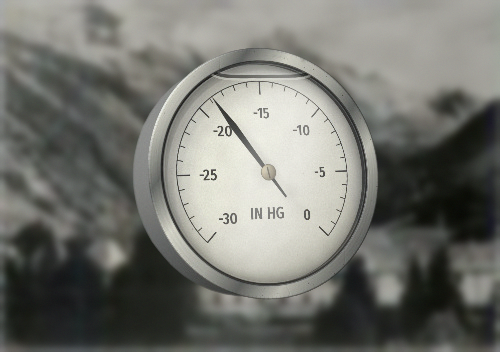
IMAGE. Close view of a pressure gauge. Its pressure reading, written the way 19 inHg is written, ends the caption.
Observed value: -19 inHg
